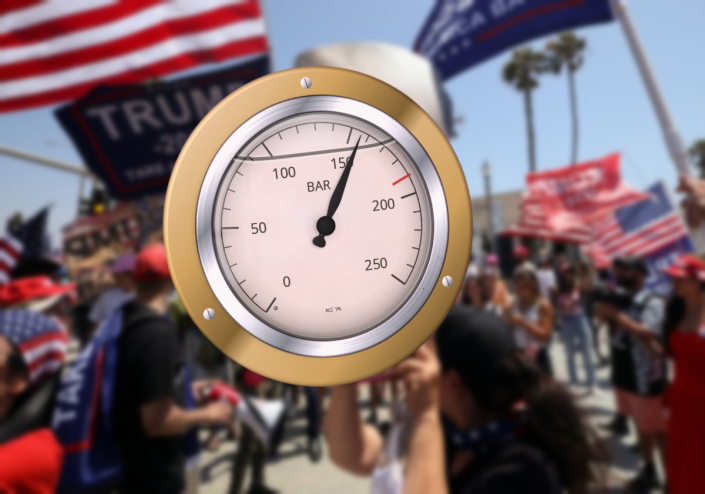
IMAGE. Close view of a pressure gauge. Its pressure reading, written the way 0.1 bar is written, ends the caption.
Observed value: 155 bar
